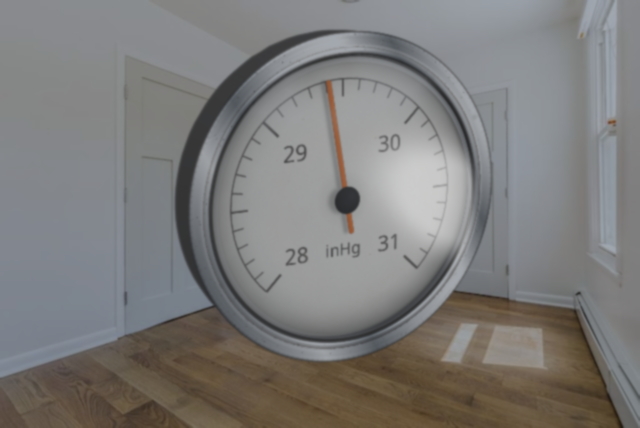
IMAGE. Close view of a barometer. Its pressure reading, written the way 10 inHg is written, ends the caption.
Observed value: 29.4 inHg
